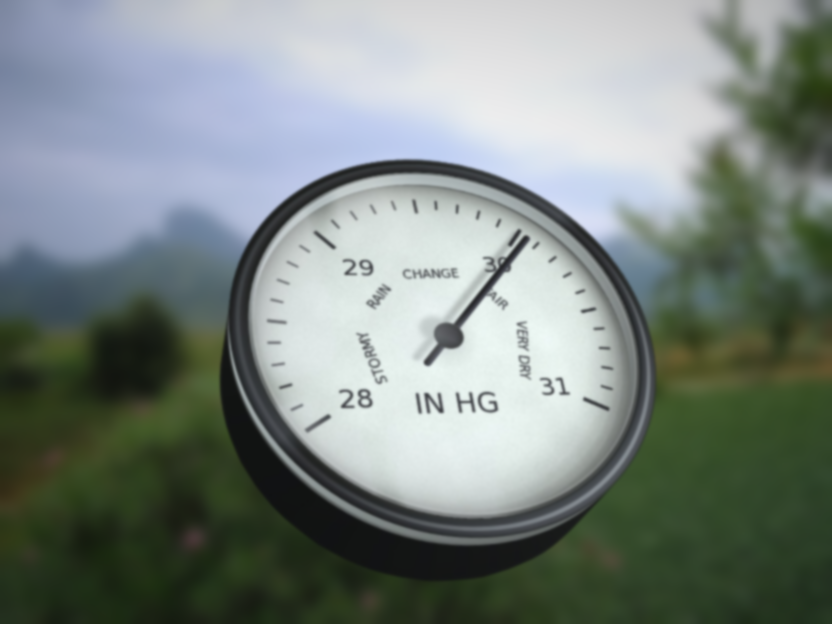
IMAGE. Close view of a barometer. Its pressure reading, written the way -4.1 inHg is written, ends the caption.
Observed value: 30.05 inHg
